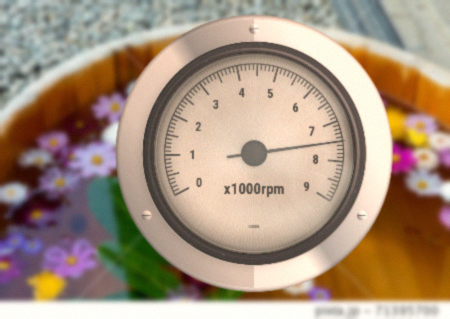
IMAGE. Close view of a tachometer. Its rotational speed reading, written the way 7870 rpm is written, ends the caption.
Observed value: 7500 rpm
